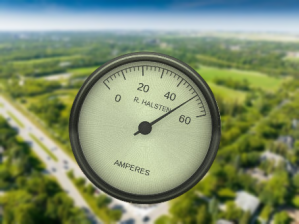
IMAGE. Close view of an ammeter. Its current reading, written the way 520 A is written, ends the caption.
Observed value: 50 A
